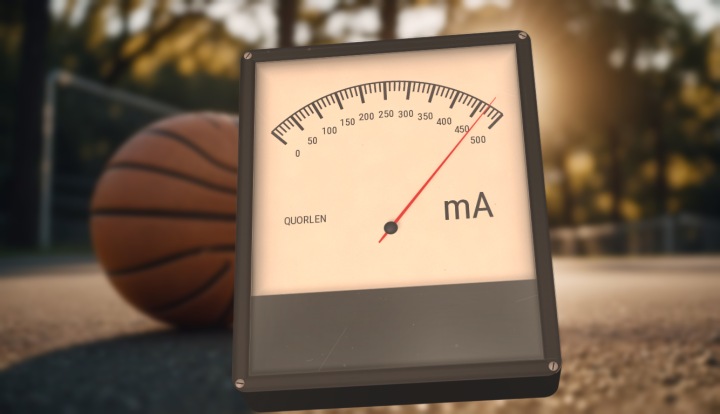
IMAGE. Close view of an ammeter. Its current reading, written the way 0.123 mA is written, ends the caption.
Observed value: 470 mA
